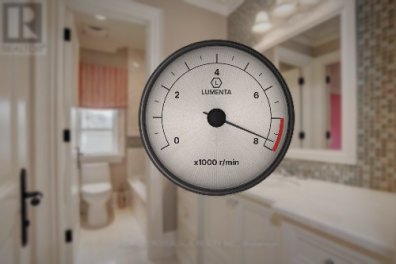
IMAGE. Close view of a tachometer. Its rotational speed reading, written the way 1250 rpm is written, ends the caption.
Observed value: 7750 rpm
